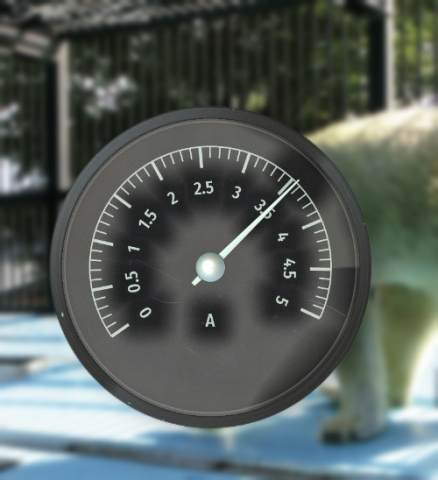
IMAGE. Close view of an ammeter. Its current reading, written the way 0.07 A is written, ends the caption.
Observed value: 3.55 A
